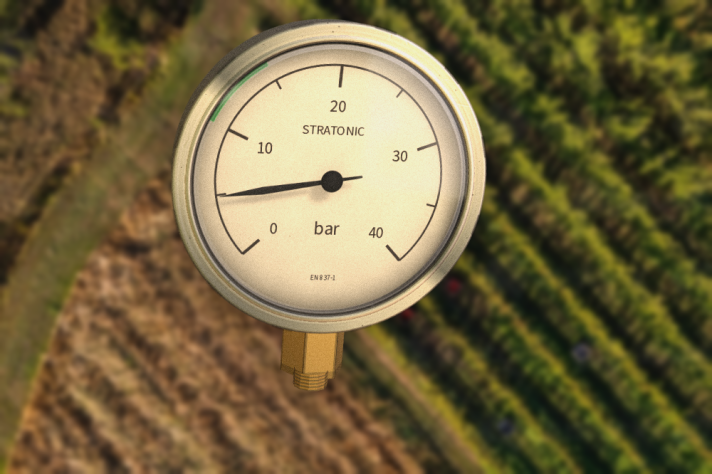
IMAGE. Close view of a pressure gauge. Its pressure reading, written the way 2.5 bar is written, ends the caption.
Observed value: 5 bar
